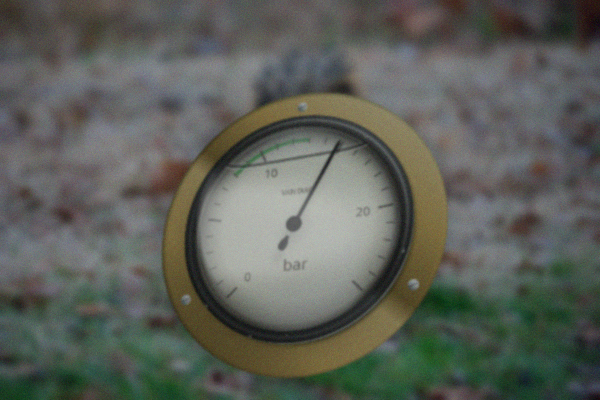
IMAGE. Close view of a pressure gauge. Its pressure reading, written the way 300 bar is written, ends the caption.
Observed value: 15 bar
